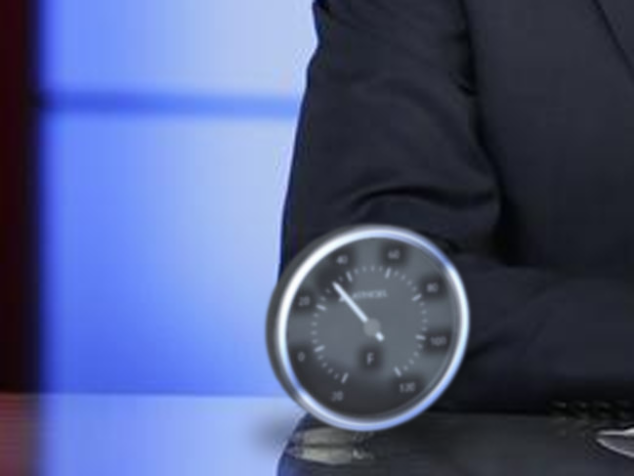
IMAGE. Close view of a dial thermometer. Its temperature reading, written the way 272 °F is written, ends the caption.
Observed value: 32 °F
